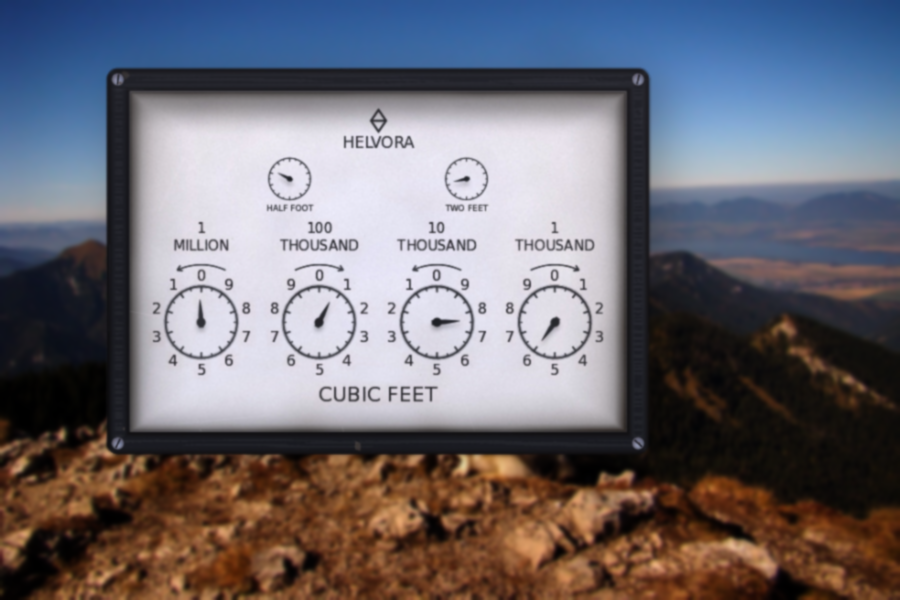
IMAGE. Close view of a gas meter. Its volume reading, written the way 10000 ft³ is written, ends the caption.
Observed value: 7600 ft³
